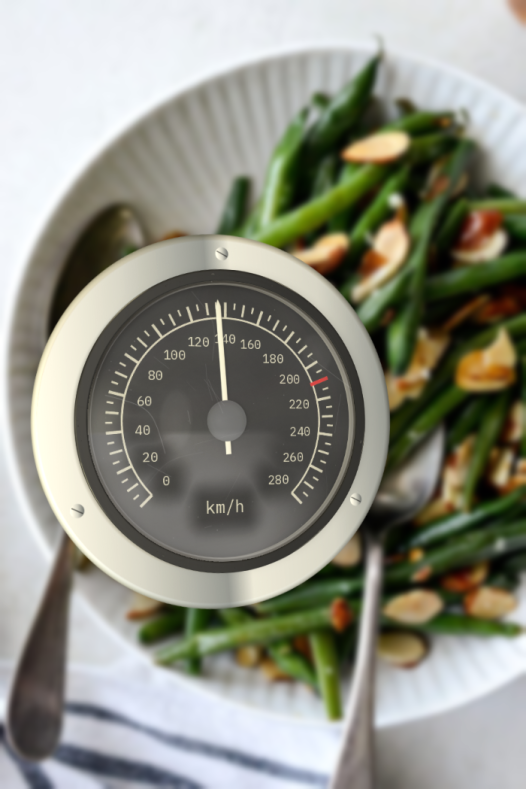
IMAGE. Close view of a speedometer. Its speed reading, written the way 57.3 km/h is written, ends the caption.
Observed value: 135 km/h
